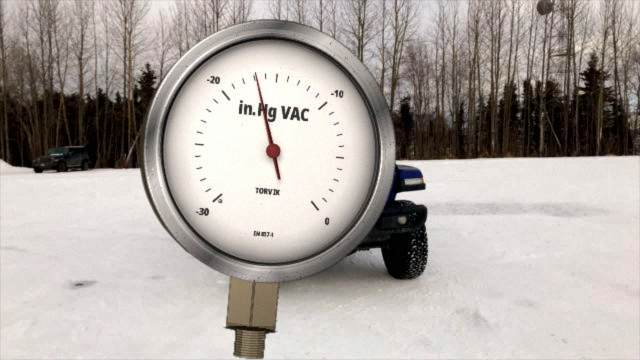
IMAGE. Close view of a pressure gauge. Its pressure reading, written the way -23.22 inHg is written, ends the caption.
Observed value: -17 inHg
